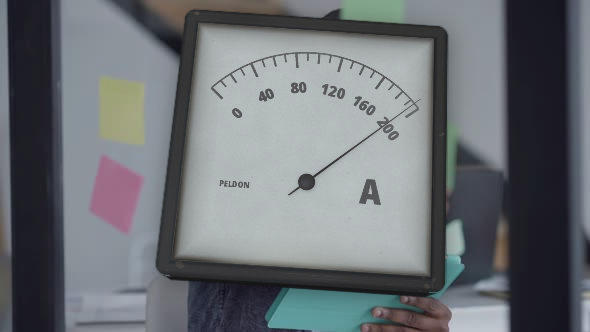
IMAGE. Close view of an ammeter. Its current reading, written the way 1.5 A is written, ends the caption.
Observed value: 195 A
